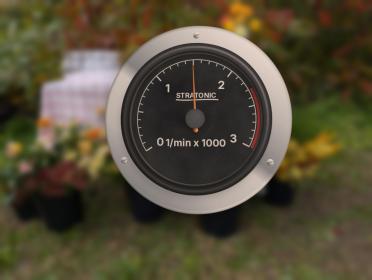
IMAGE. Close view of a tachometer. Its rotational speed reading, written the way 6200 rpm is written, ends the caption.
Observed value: 1500 rpm
